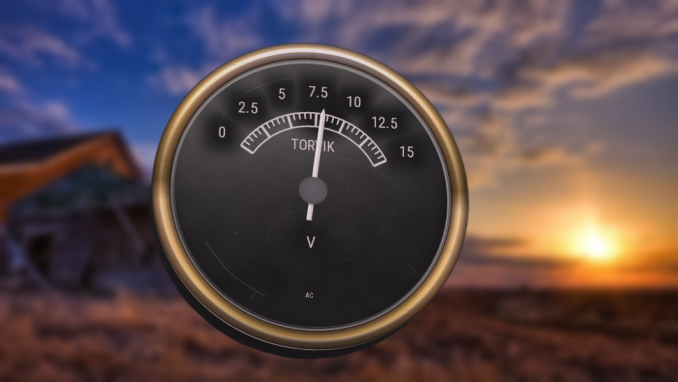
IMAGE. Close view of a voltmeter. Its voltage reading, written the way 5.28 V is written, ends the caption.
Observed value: 8 V
